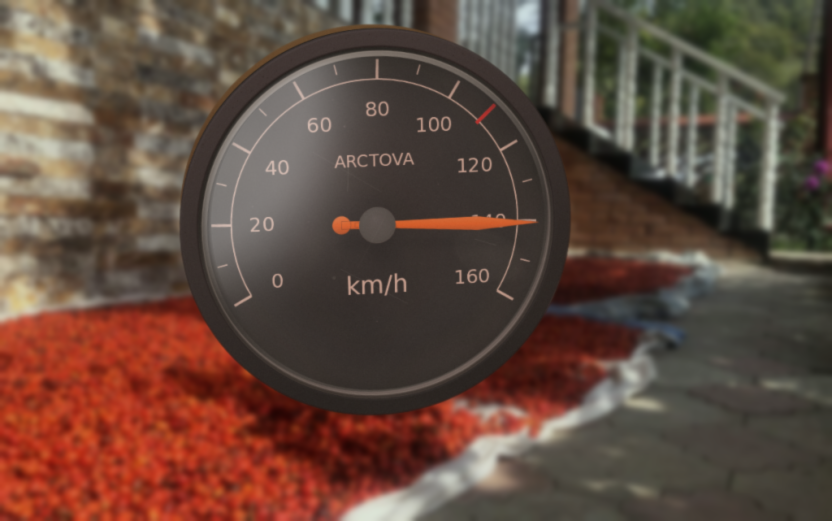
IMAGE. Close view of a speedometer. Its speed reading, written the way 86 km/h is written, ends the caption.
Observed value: 140 km/h
